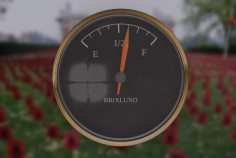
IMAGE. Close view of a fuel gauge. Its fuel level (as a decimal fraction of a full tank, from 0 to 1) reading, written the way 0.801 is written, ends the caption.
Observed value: 0.625
